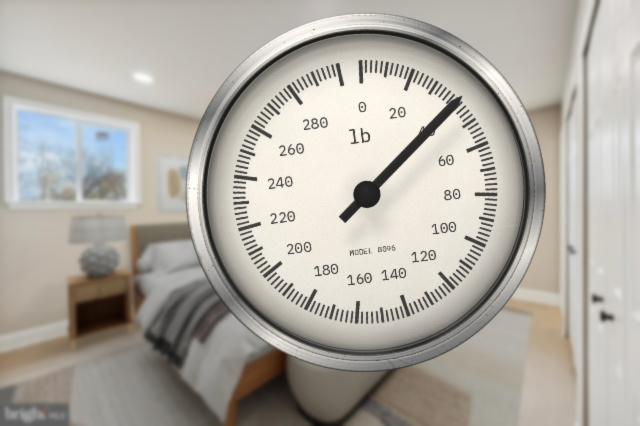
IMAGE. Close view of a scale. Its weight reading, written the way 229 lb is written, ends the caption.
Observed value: 40 lb
